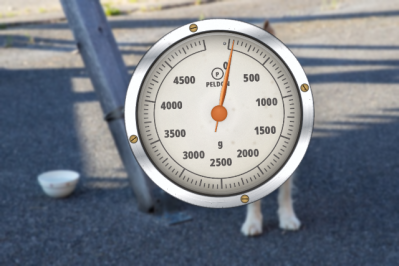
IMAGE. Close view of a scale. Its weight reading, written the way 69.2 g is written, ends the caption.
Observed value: 50 g
